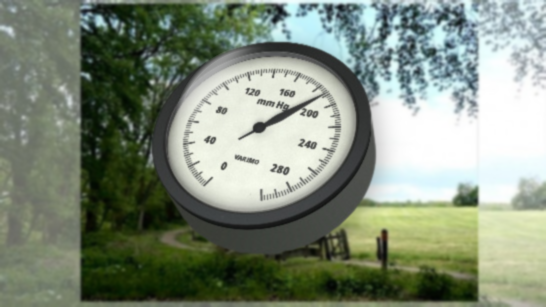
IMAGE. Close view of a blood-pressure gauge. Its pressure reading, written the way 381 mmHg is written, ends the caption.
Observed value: 190 mmHg
